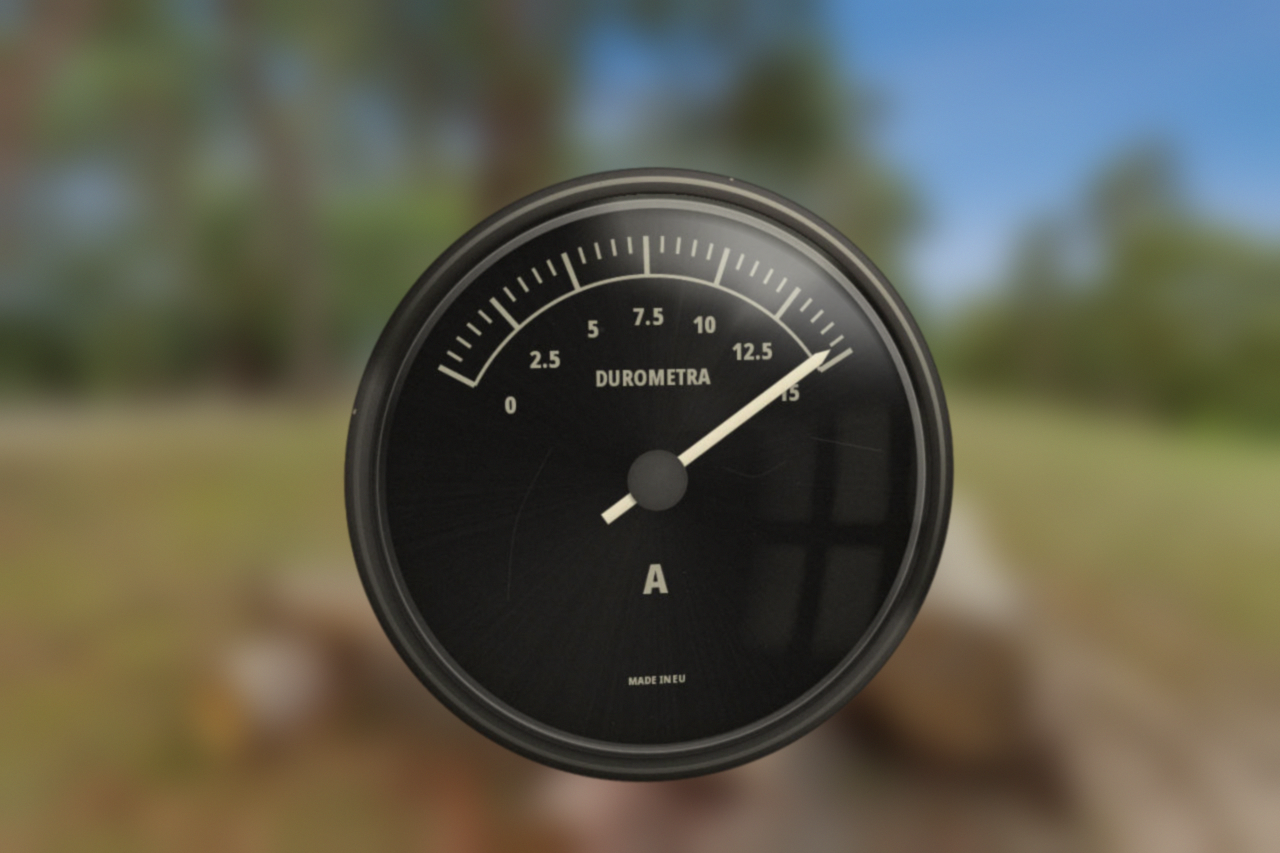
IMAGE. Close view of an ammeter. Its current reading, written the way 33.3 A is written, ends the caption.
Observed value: 14.5 A
